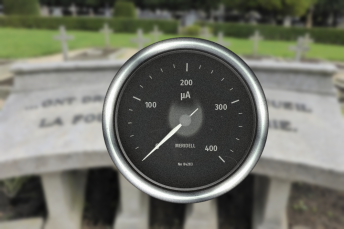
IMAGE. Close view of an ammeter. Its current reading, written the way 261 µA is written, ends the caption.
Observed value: 0 µA
